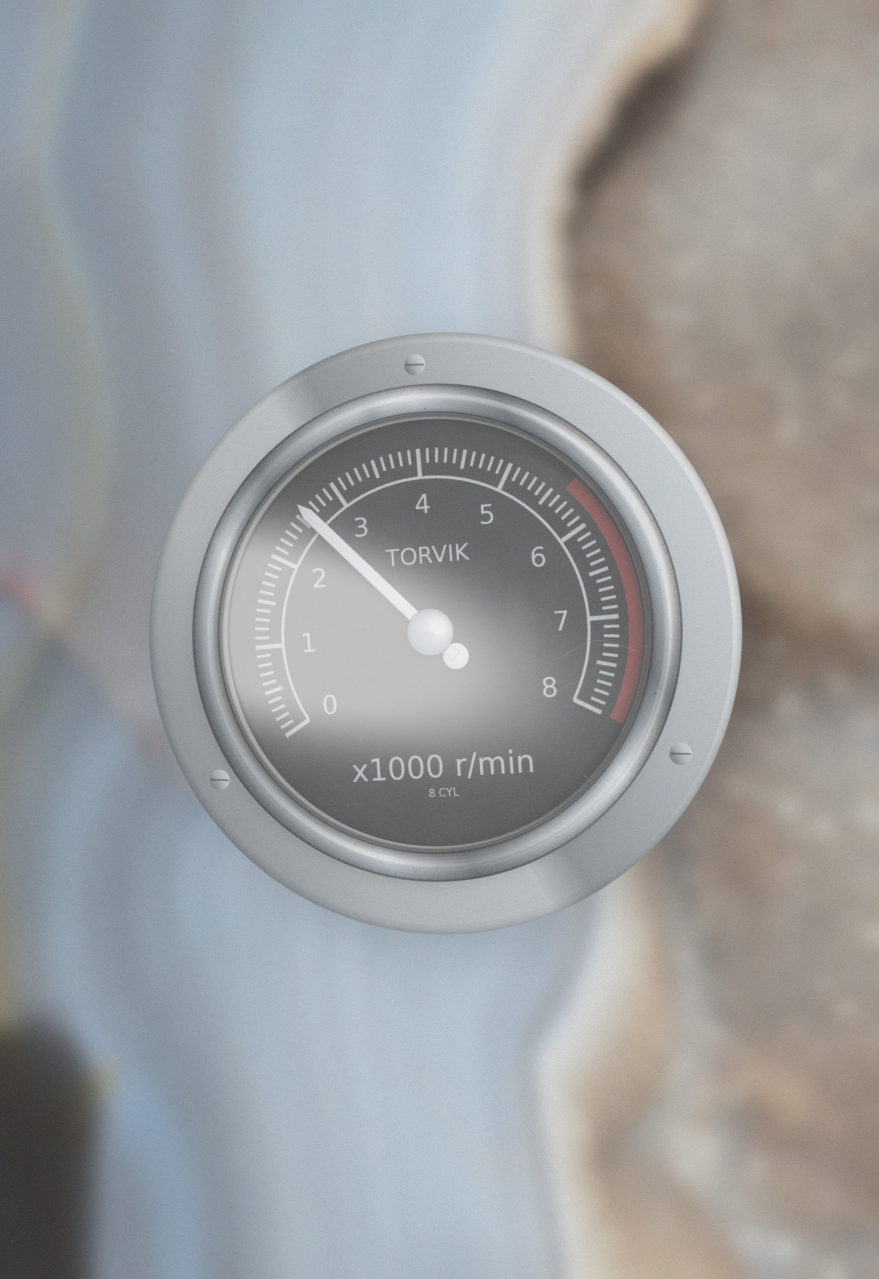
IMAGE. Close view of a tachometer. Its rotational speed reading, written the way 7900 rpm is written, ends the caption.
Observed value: 2600 rpm
